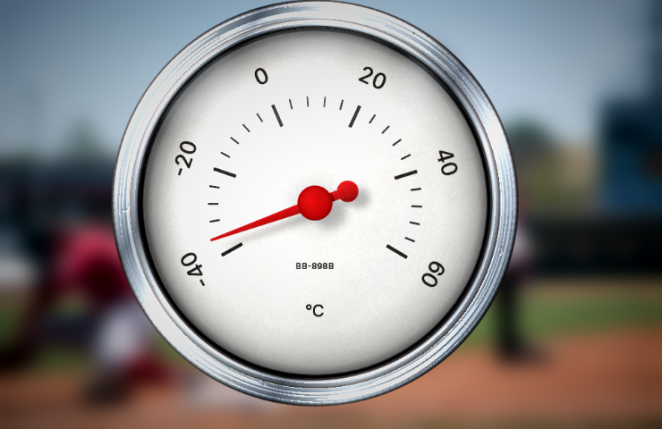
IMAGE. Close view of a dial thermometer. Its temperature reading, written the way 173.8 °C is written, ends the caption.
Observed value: -36 °C
